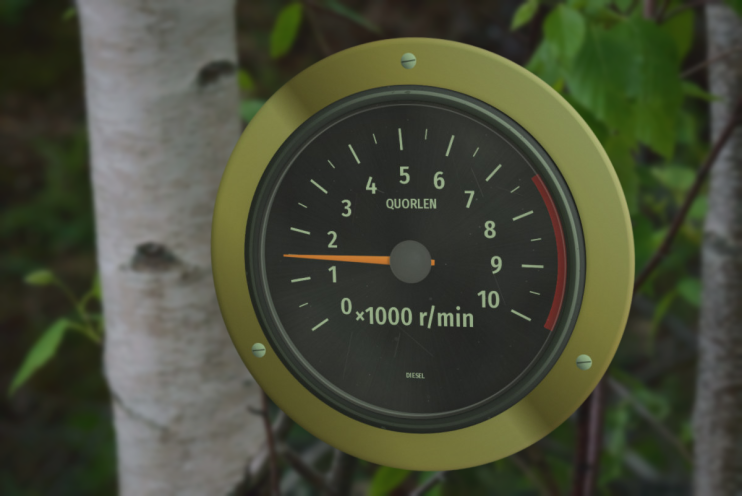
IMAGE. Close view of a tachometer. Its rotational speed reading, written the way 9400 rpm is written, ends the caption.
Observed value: 1500 rpm
